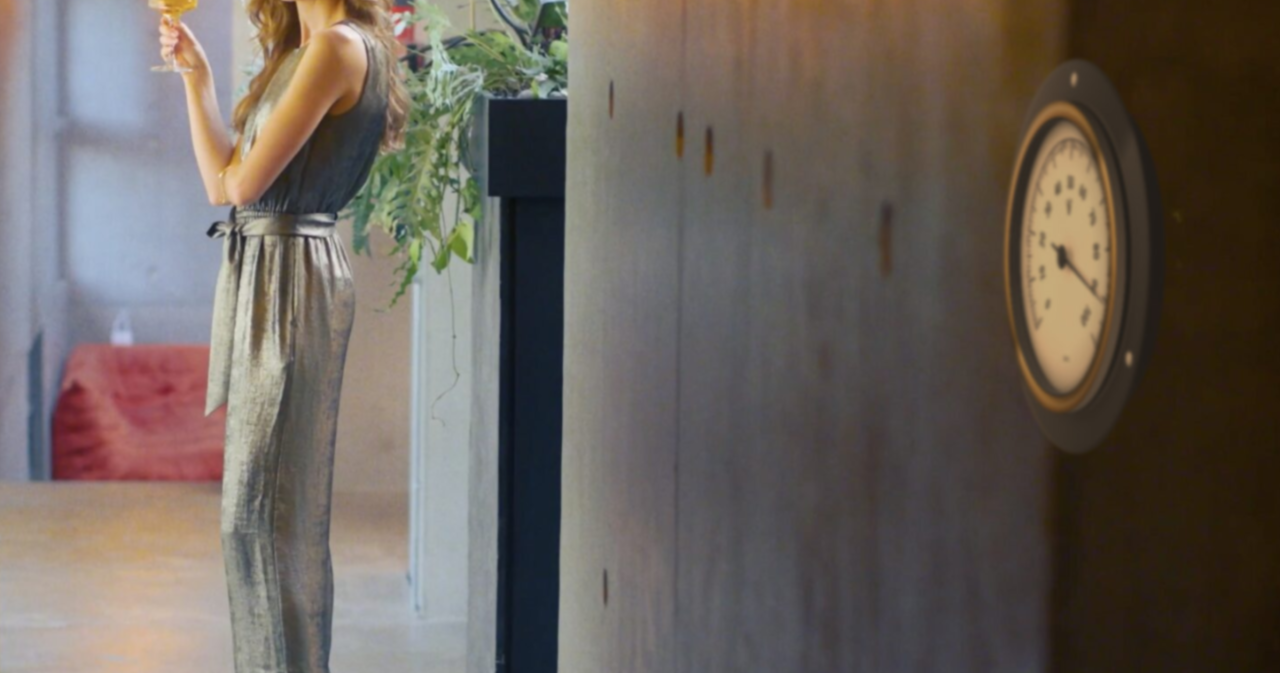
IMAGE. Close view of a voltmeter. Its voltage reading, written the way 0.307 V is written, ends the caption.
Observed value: 90 V
